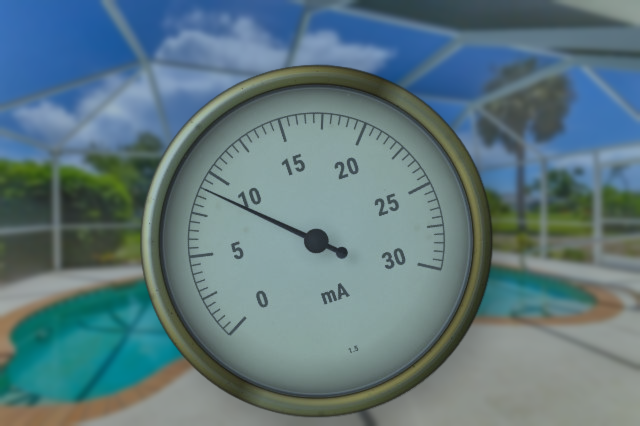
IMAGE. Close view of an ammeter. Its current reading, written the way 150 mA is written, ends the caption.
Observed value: 9 mA
